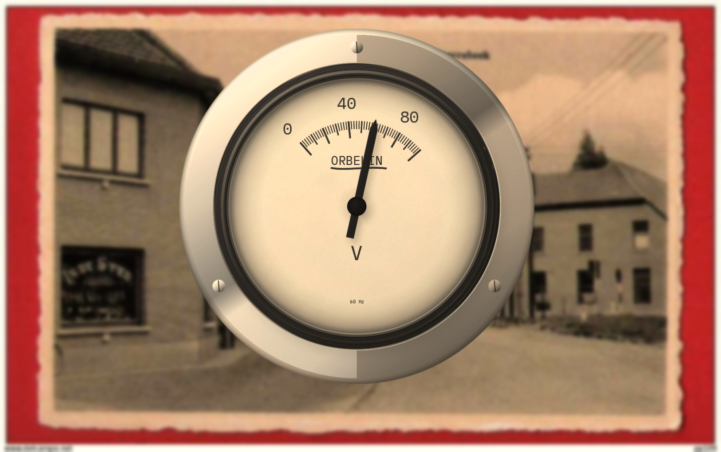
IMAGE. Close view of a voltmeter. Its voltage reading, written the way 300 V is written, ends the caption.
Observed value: 60 V
